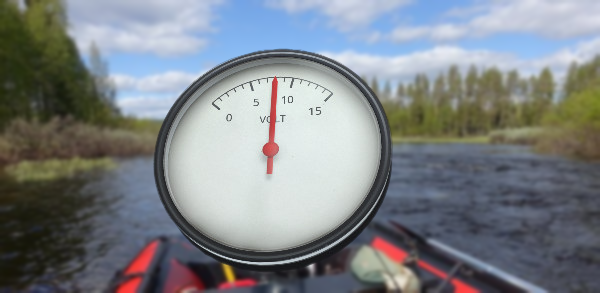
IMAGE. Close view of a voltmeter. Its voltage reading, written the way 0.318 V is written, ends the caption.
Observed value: 8 V
